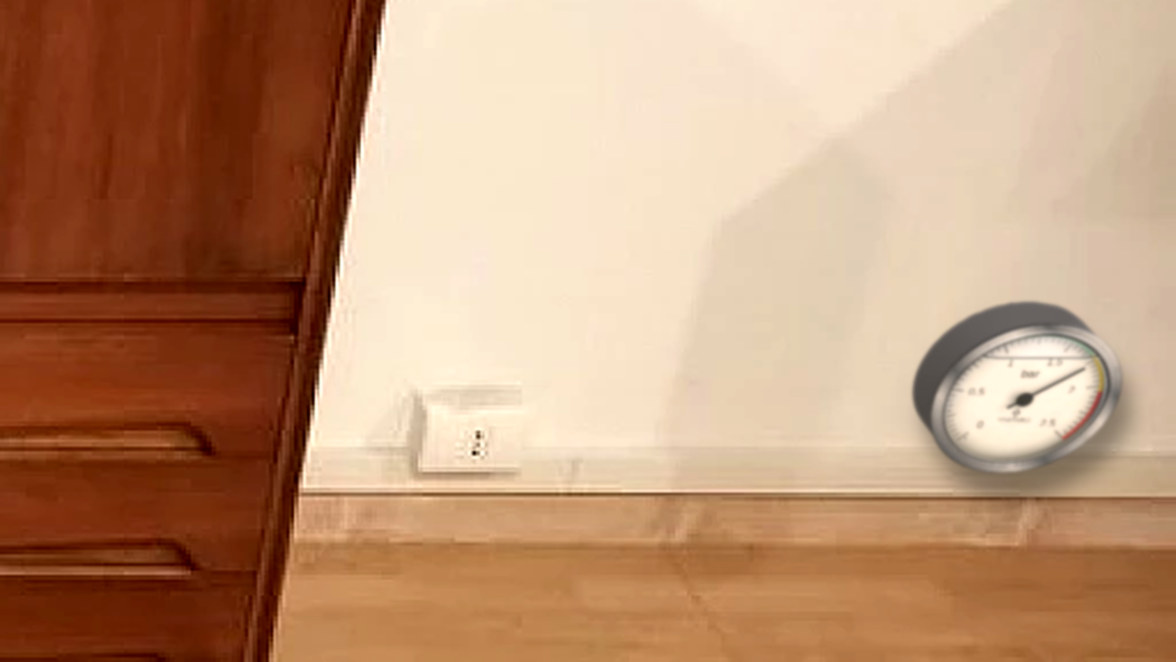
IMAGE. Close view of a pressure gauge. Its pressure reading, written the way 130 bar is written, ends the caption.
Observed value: 1.75 bar
